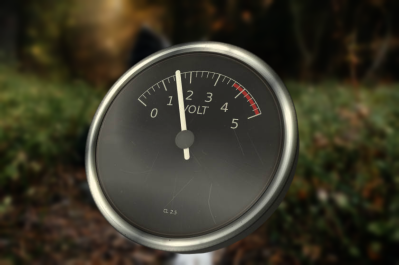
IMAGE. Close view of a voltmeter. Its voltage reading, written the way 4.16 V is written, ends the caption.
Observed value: 1.6 V
